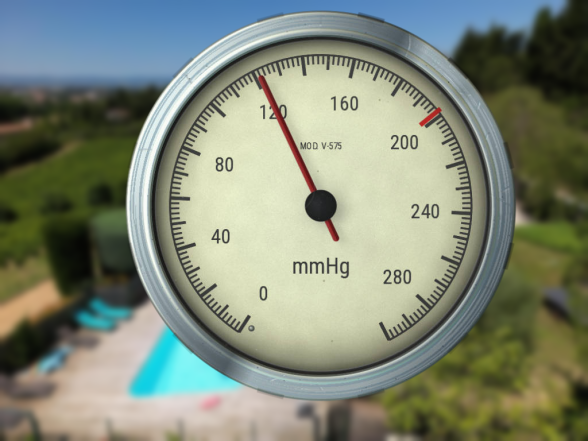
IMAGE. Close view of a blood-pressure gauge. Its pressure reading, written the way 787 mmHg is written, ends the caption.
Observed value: 122 mmHg
